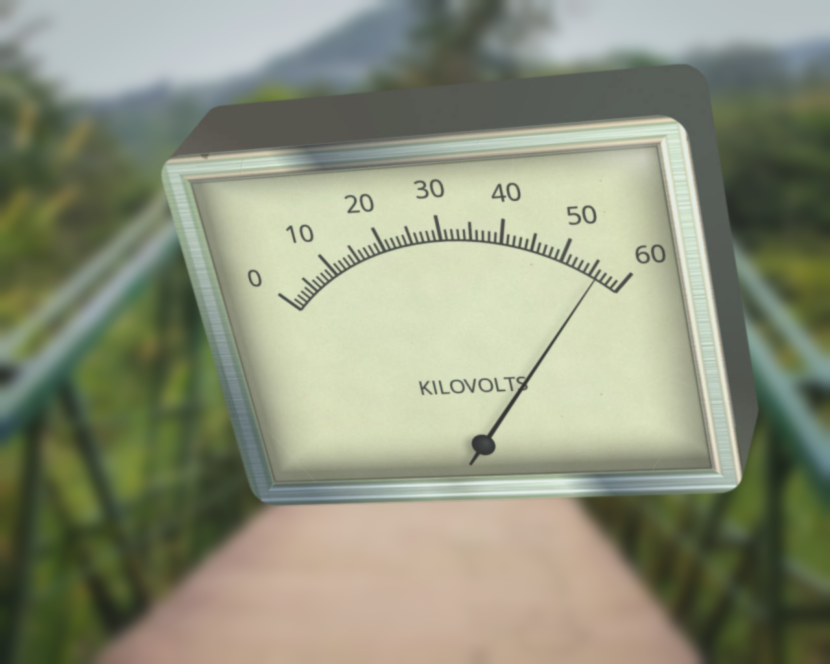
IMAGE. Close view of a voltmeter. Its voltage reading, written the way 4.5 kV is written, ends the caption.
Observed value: 56 kV
